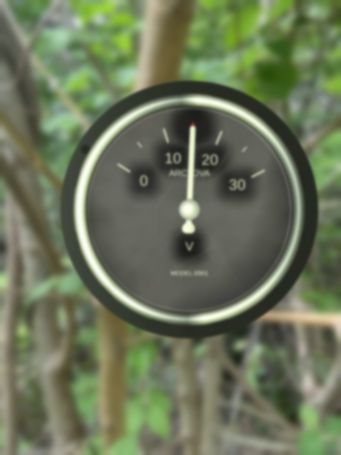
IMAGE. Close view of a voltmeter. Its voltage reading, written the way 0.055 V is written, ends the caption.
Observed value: 15 V
